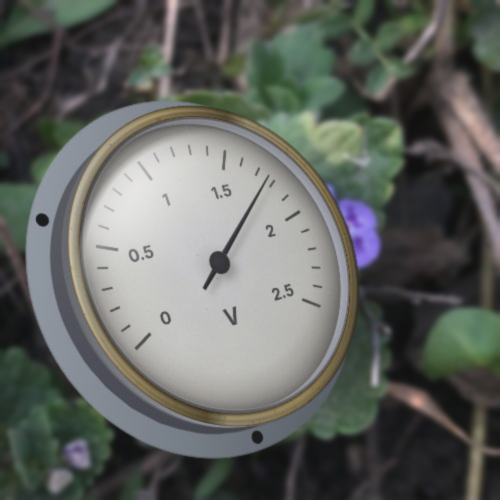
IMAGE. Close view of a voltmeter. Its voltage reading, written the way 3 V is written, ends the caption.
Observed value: 1.75 V
